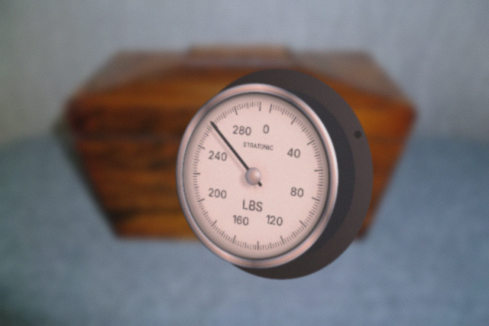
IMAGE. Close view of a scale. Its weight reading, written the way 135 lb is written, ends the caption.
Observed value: 260 lb
